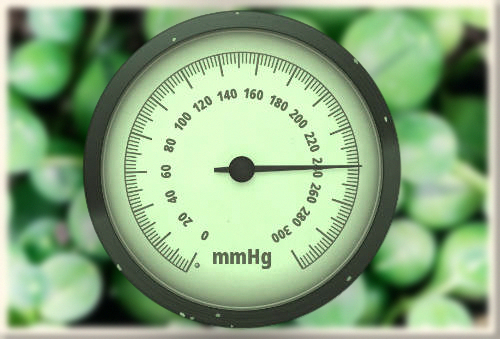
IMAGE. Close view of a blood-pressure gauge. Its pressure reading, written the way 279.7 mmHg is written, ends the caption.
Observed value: 240 mmHg
